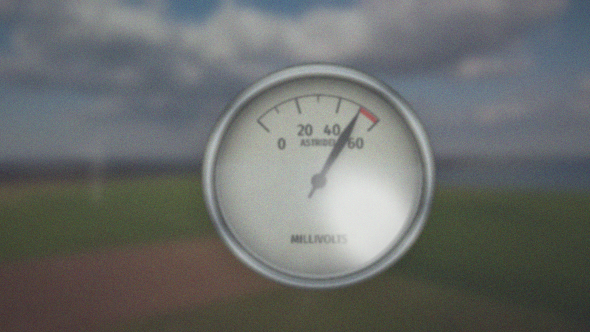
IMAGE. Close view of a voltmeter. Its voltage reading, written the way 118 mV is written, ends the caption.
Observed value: 50 mV
